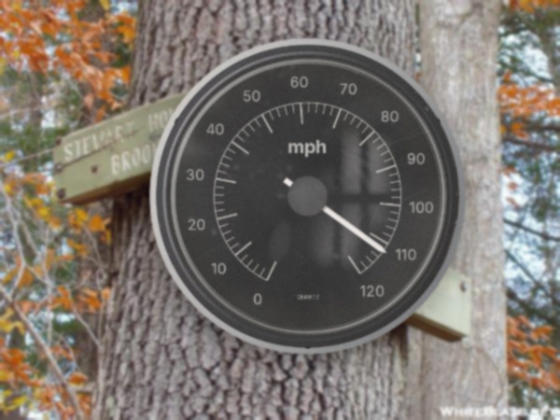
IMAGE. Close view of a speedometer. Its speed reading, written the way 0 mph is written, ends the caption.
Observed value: 112 mph
